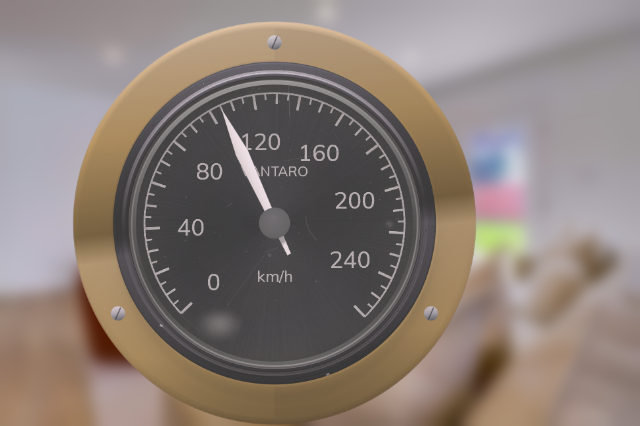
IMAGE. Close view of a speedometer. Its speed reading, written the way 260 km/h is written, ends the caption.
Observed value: 105 km/h
